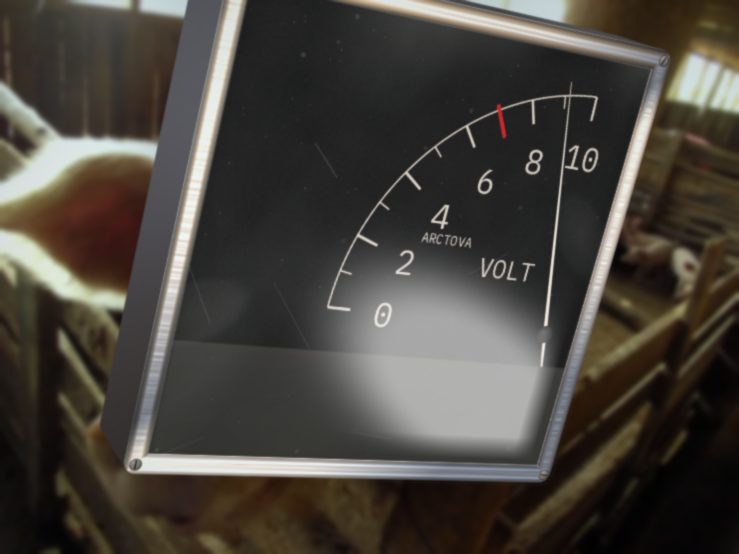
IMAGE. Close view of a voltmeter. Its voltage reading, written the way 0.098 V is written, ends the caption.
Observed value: 9 V
